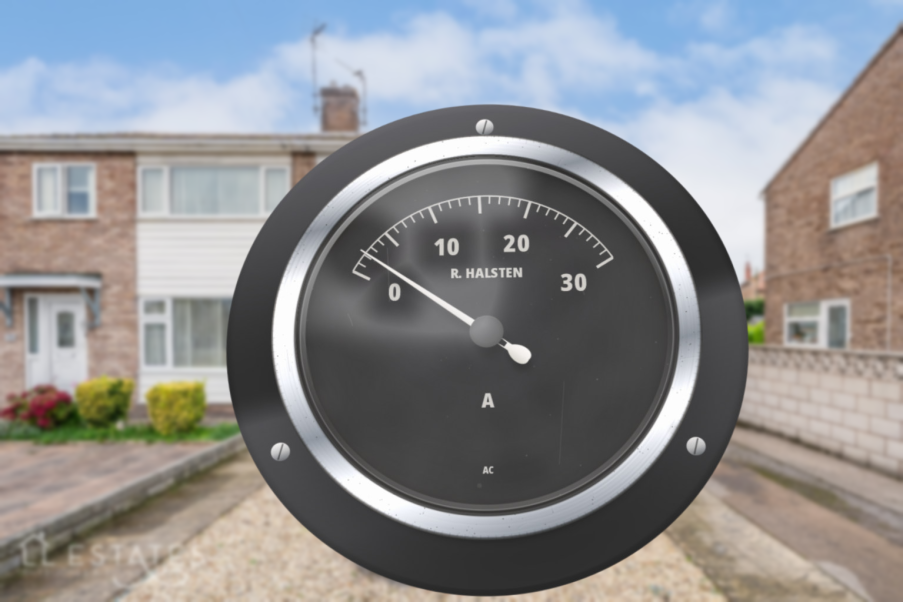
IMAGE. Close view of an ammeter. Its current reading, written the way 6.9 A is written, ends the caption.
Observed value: 2 A
